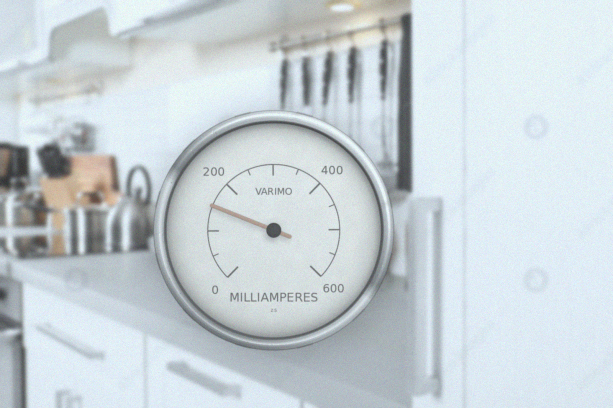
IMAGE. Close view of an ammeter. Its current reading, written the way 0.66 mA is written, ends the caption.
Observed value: 150 mA
